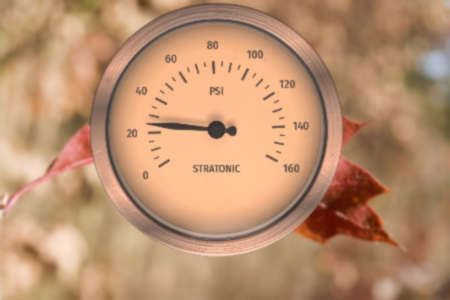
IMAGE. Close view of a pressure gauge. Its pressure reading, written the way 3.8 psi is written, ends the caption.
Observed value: 25 psi
